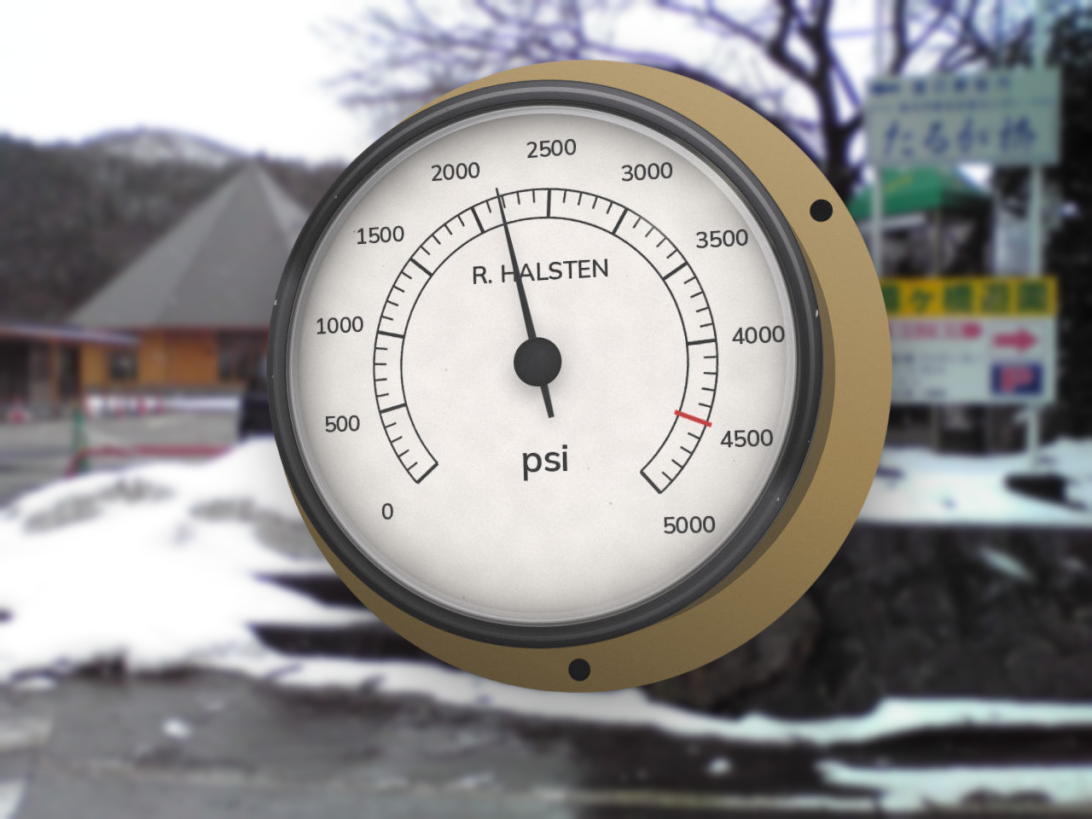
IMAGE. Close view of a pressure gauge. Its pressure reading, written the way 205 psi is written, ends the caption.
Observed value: 2200 psi
